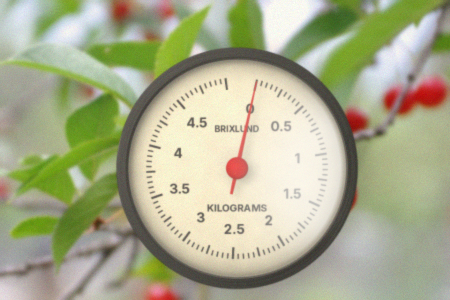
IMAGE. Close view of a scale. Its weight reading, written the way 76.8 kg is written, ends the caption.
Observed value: 0 kg
